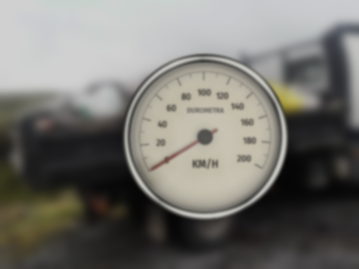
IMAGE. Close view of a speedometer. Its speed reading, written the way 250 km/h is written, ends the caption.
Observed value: 0 km/h
